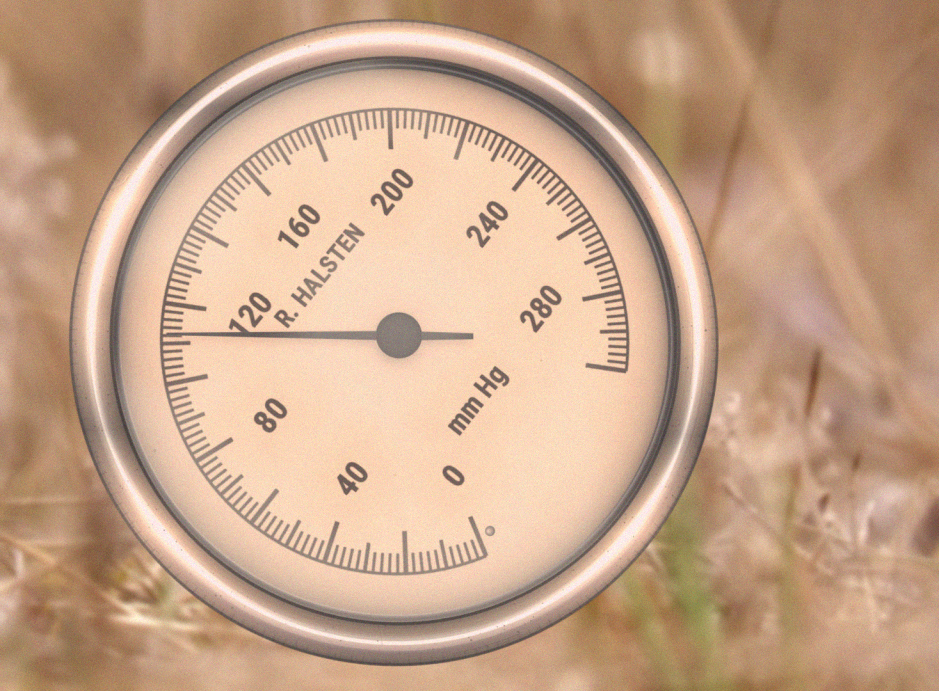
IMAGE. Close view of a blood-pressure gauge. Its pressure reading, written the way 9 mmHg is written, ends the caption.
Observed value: 112 mmHg
